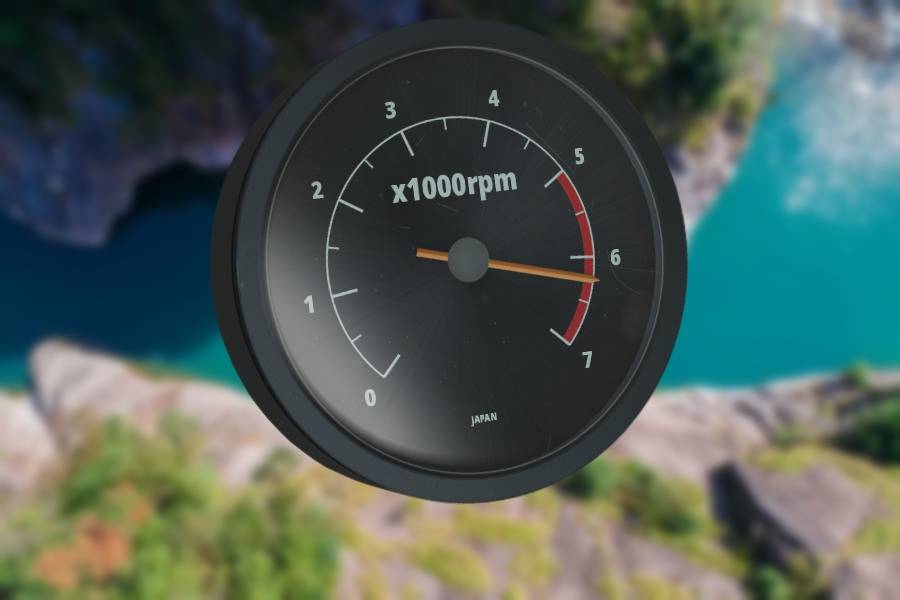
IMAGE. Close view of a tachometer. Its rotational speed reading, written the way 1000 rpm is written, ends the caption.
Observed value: 6250 rpm
